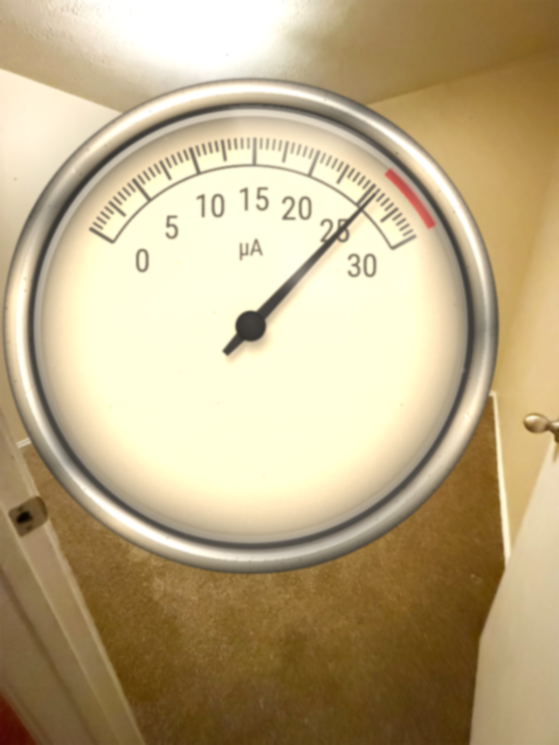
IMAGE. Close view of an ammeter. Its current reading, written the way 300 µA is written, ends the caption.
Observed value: 25.5 µA
